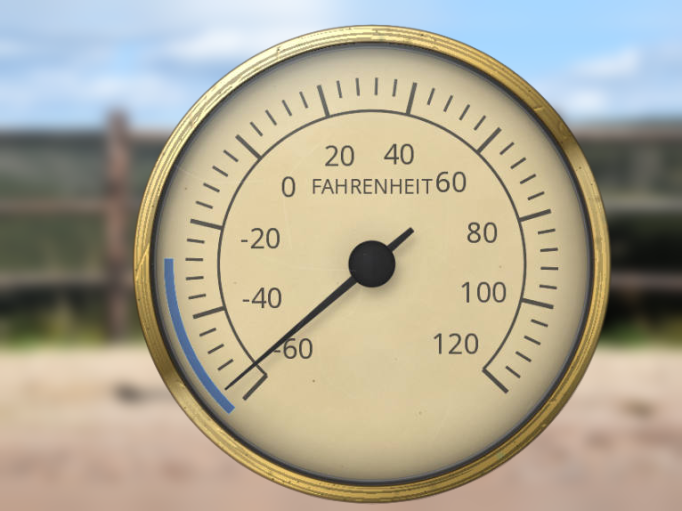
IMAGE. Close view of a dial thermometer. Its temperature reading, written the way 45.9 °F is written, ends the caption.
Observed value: -56 °F
